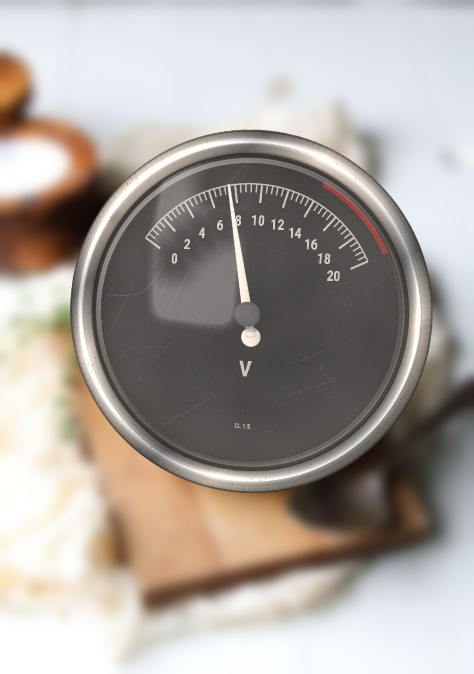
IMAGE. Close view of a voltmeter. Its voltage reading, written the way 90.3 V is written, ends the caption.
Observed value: 7.6 V
